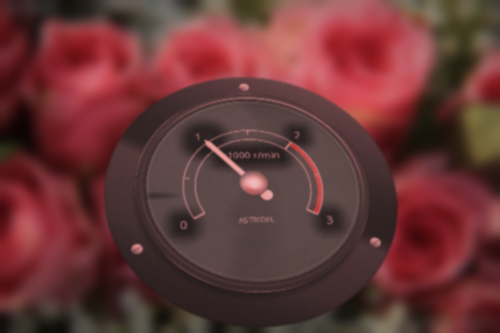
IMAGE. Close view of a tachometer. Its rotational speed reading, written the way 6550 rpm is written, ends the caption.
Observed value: 1000 rpm
